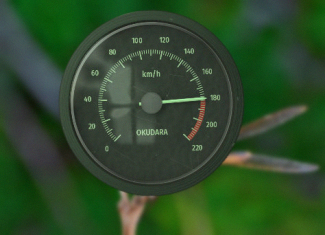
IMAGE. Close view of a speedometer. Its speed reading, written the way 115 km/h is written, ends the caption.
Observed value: 180 km/h
